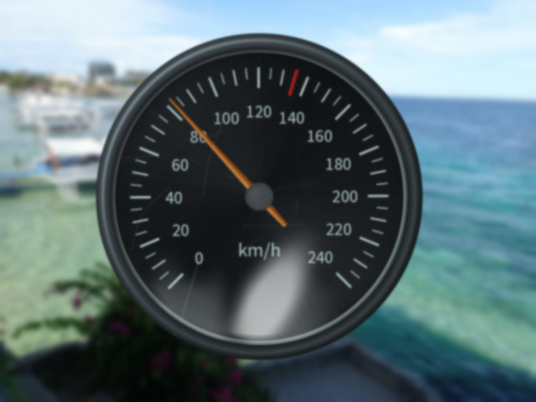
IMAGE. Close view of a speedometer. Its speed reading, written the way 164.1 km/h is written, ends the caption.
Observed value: 82.5 km/h
